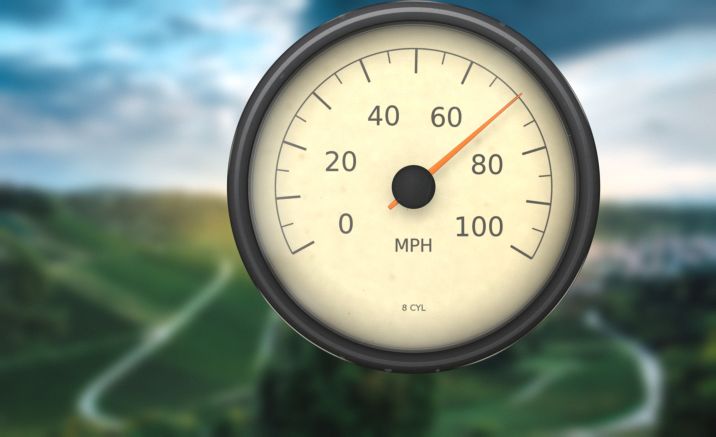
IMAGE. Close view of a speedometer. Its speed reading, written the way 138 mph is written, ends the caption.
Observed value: 70 mph
